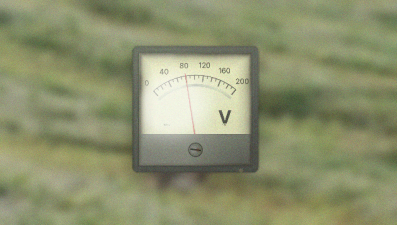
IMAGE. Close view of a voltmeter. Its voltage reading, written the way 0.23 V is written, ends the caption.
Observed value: 80 V
